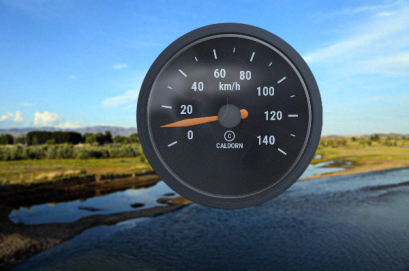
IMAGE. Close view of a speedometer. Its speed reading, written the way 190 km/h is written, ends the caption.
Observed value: 10 km/h
